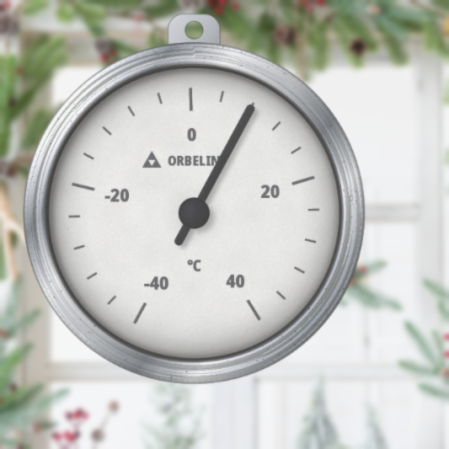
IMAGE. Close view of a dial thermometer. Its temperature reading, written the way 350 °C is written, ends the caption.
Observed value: 8 °C
